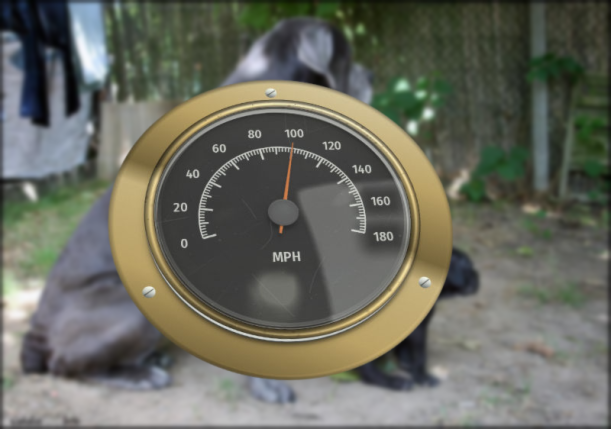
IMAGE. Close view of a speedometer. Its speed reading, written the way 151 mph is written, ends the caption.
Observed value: 100 mph
